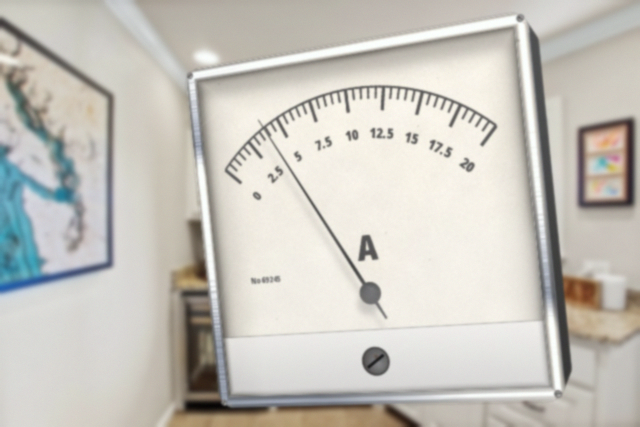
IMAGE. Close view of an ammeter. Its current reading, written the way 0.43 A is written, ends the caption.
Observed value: 4 A
